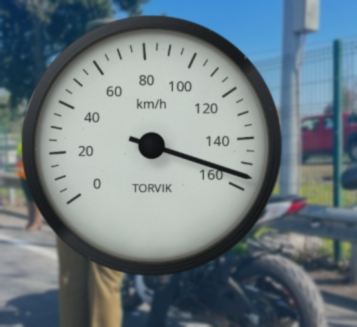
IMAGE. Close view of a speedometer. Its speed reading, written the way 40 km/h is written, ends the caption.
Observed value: 155 km/h
